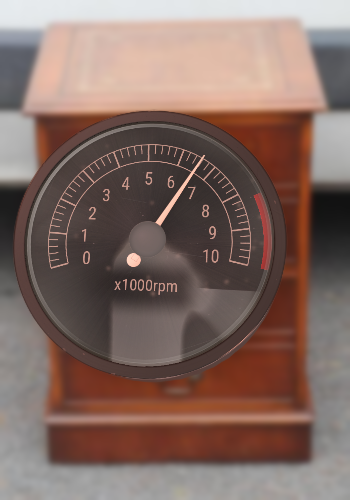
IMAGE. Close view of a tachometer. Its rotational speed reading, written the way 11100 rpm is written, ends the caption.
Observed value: 6600 rpm
